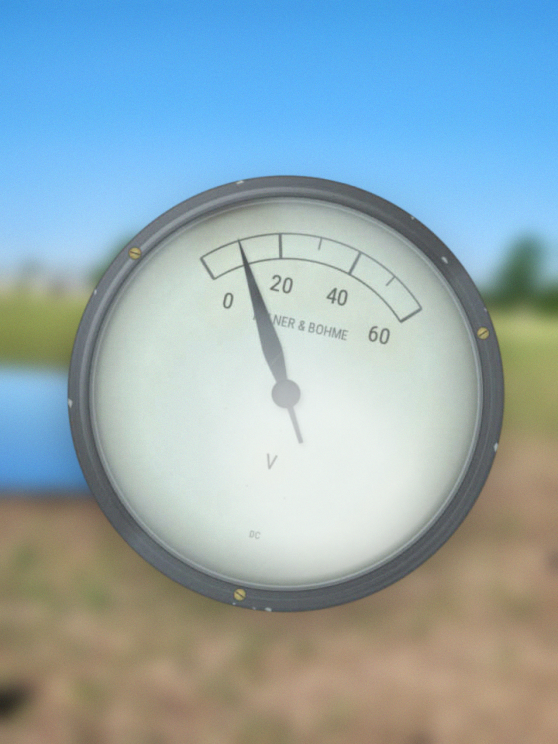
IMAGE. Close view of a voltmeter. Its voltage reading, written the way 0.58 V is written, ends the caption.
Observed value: 10 V
